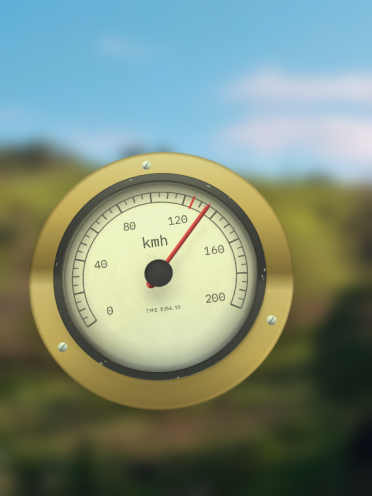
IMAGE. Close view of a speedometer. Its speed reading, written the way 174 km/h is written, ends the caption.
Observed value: 135 km/h
